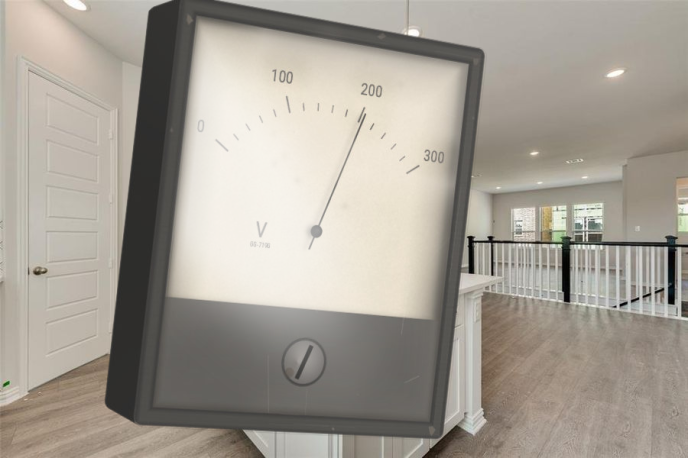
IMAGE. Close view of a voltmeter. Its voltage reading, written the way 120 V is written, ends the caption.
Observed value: 200 V
